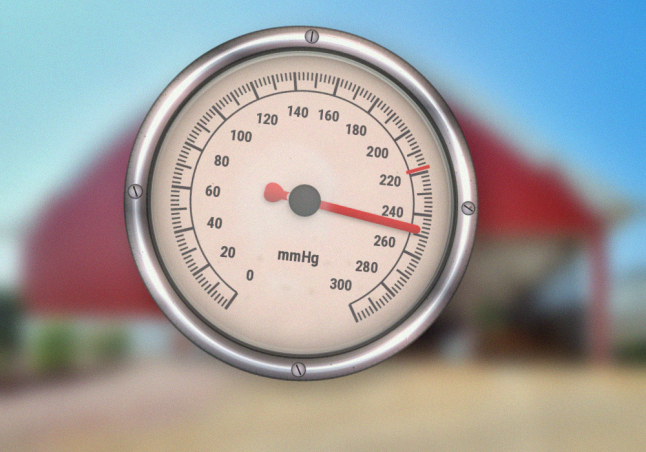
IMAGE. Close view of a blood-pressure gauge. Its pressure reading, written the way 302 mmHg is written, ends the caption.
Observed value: 248 mmHg
